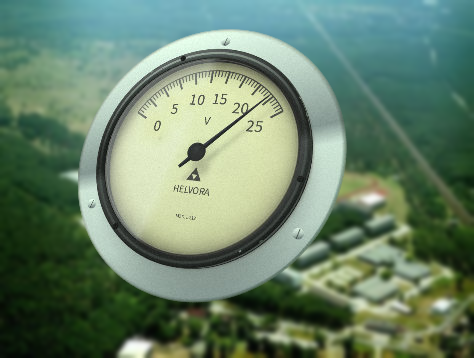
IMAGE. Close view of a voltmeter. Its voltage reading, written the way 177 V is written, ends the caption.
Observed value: 22.5 V
